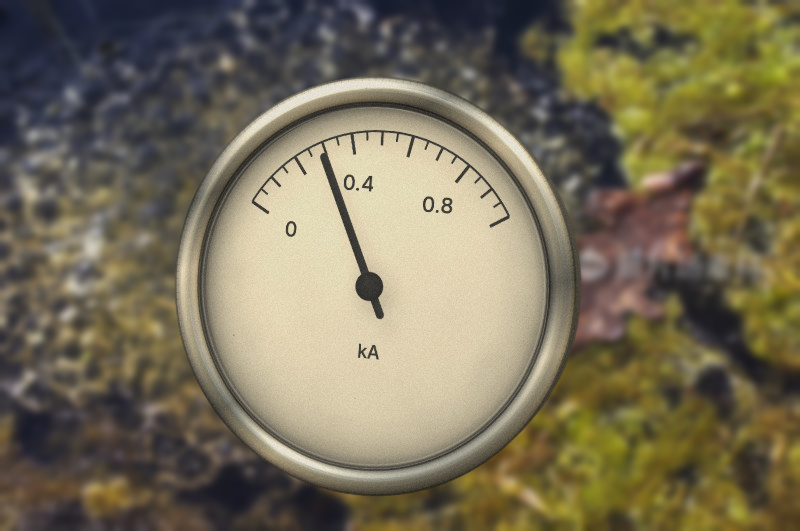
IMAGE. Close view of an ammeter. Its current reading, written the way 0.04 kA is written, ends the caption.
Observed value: 0.3 kA
